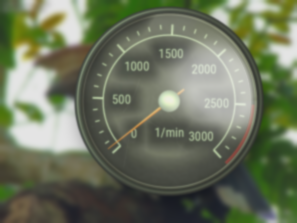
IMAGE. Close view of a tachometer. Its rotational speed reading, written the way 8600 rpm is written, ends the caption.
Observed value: 50 rpm
